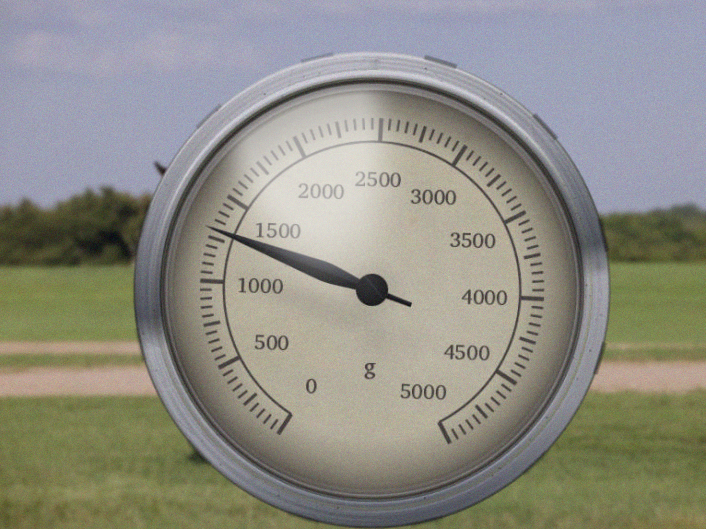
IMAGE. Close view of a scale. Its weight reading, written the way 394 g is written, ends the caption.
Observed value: 1300 g
